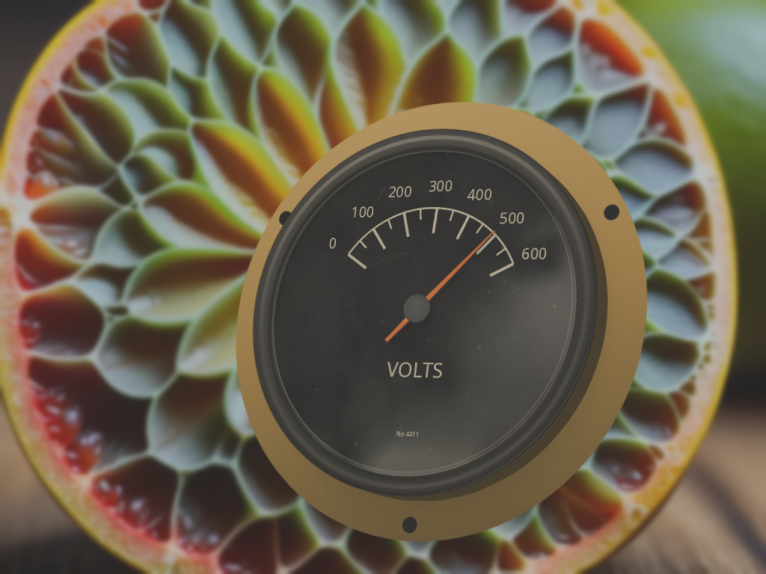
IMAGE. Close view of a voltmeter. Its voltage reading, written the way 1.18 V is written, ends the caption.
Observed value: 500 V
